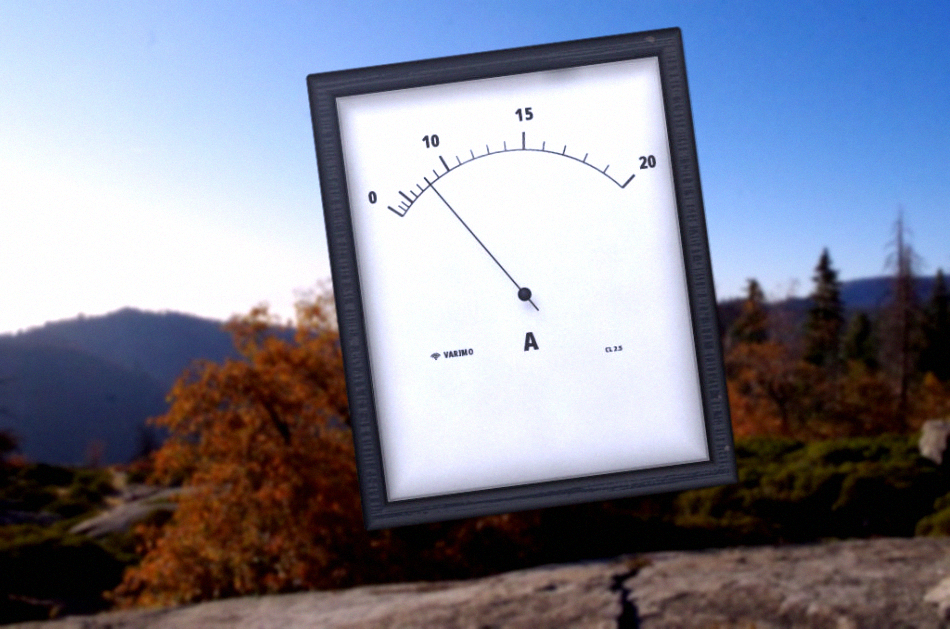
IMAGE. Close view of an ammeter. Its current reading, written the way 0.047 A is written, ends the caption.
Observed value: 8 A
